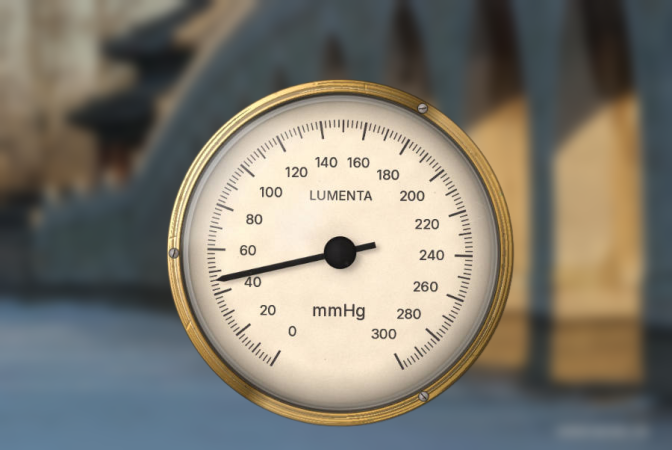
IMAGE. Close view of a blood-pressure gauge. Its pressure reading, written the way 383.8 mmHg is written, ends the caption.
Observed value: 46 mmHg
